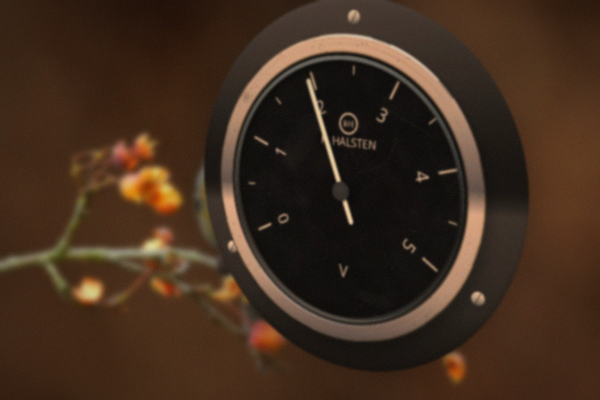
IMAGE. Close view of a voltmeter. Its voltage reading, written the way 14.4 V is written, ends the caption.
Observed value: 2 V
